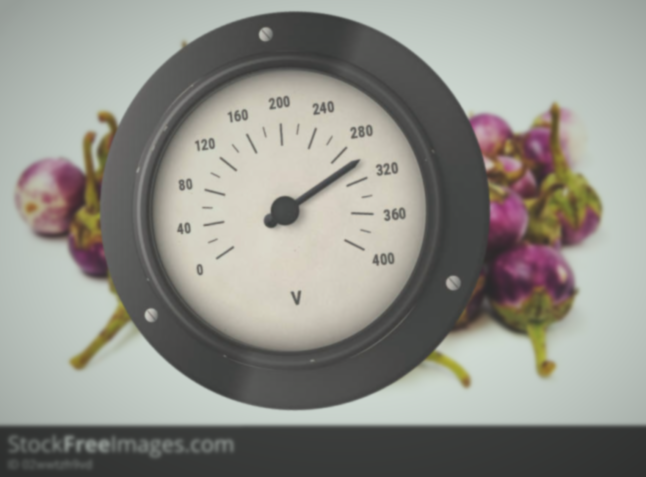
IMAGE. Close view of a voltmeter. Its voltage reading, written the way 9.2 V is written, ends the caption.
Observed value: 300 V
